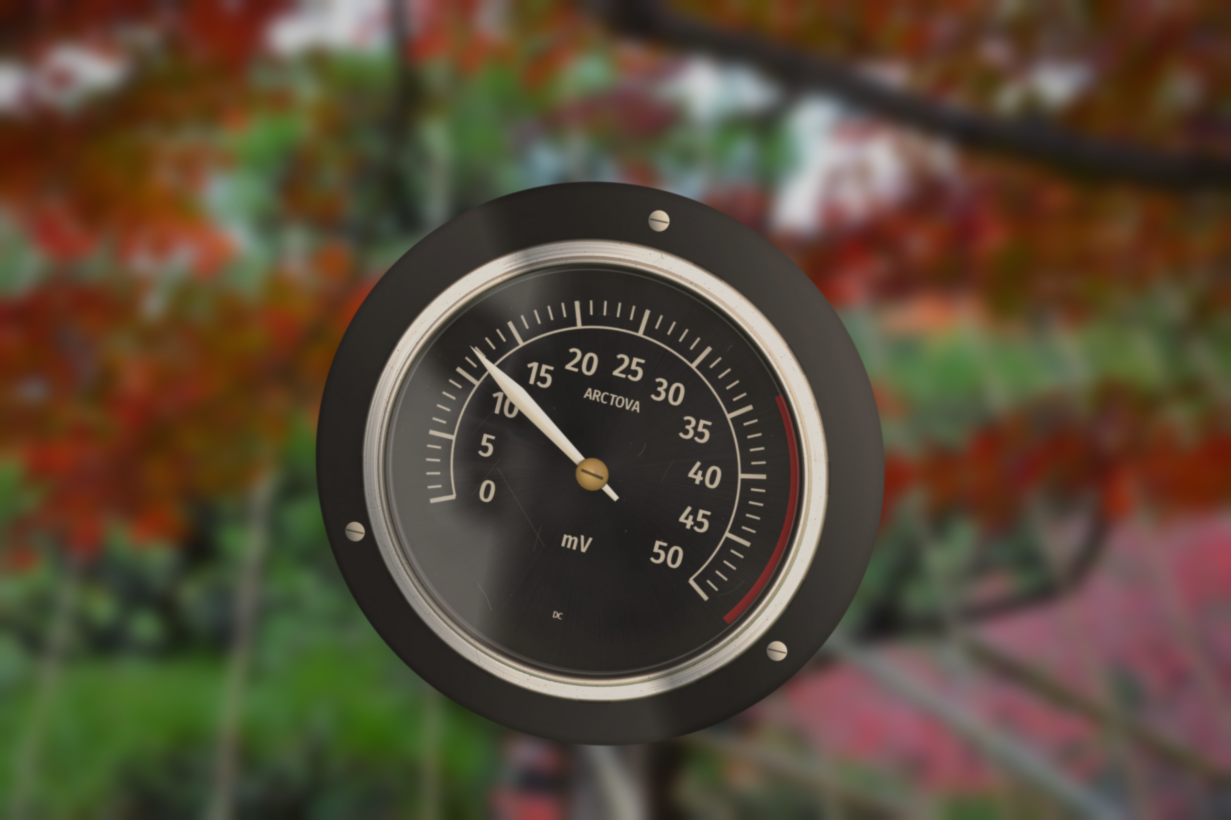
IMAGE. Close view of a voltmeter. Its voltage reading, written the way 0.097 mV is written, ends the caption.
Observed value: 12 mV
